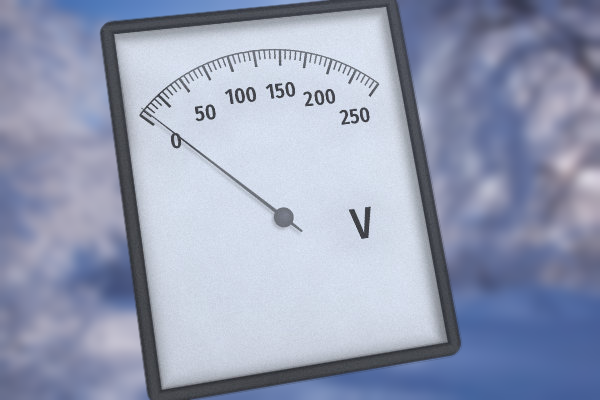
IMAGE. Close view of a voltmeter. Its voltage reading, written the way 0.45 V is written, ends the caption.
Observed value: 5 V
